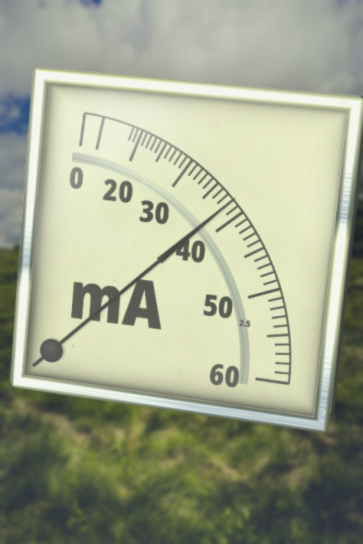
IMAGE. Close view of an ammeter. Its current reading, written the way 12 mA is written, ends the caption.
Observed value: 38 mA
